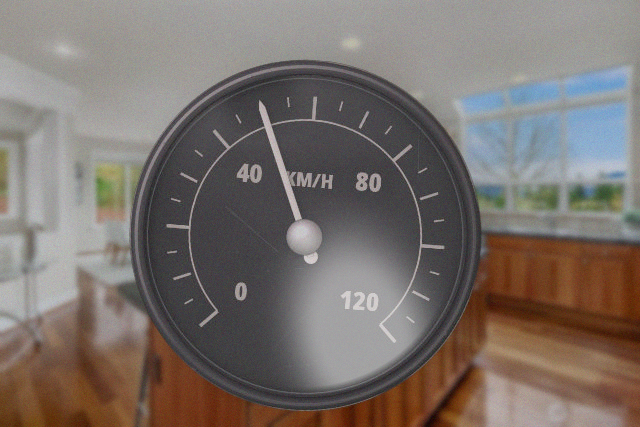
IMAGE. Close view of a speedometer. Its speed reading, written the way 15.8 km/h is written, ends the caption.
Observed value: 50 km/h
